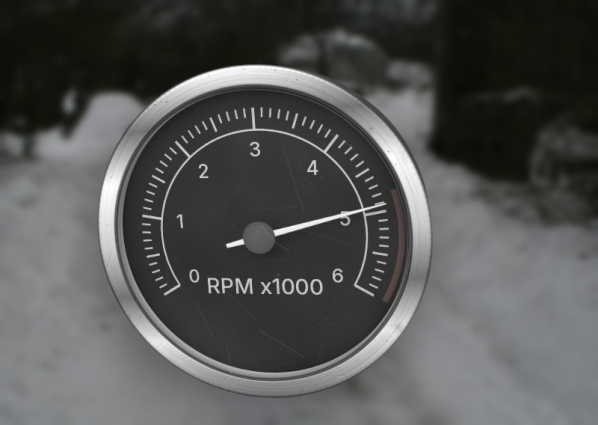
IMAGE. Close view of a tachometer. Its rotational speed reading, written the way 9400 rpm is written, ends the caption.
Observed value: 4900 rpm
